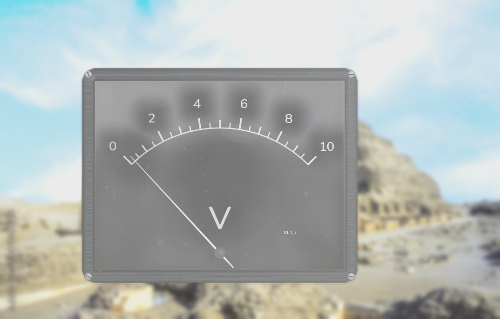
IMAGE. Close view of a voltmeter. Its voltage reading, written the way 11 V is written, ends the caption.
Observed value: 0.25 V
